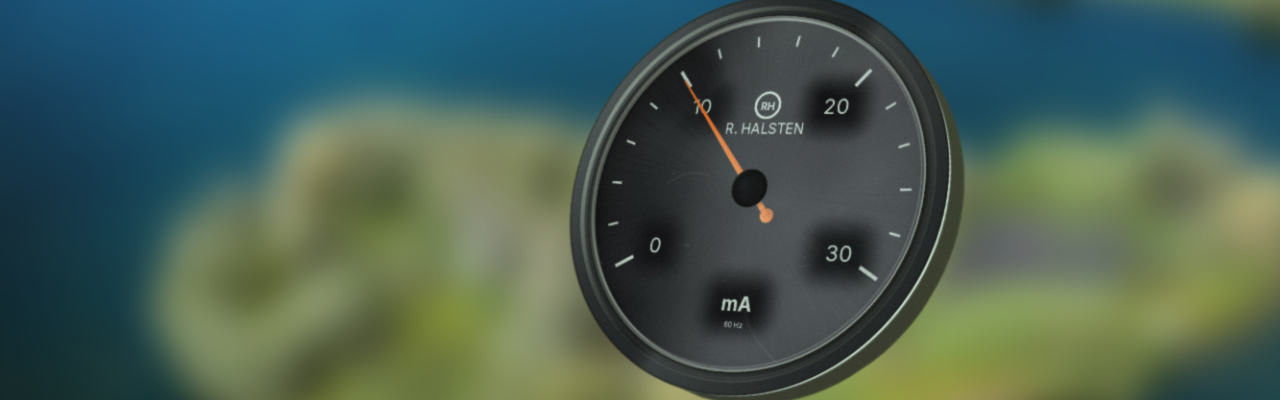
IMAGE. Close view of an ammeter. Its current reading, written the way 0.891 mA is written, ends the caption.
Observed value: 10 mA
